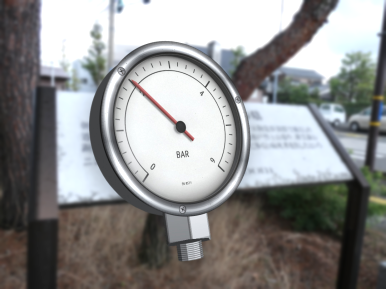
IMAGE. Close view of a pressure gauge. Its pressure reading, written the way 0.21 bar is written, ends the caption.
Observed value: 2 bar
